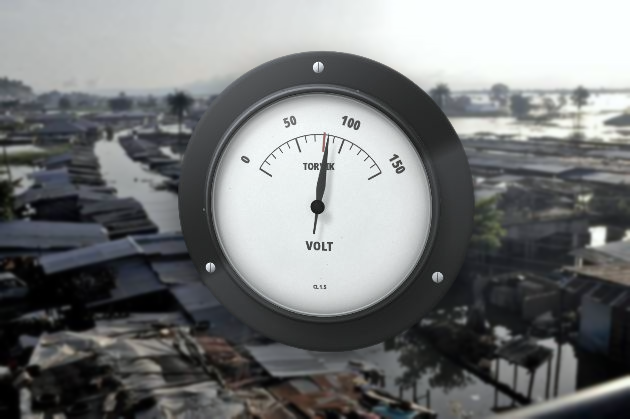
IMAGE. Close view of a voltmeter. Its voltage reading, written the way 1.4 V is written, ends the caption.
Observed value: 85 V
